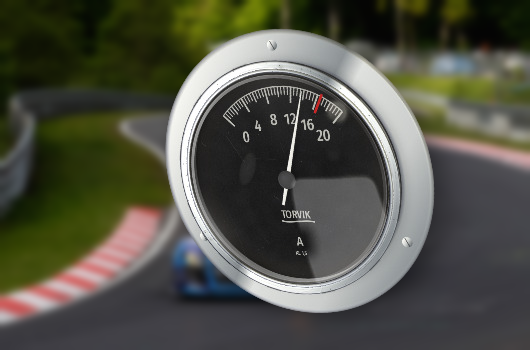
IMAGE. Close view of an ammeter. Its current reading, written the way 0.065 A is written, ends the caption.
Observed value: 14 A
